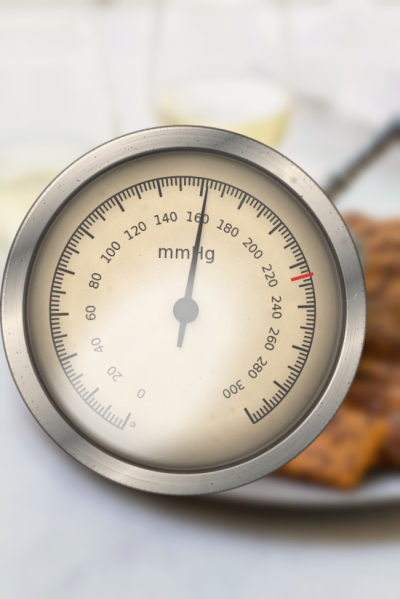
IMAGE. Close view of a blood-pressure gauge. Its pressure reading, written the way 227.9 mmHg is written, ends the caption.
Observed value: 162 mmHg
